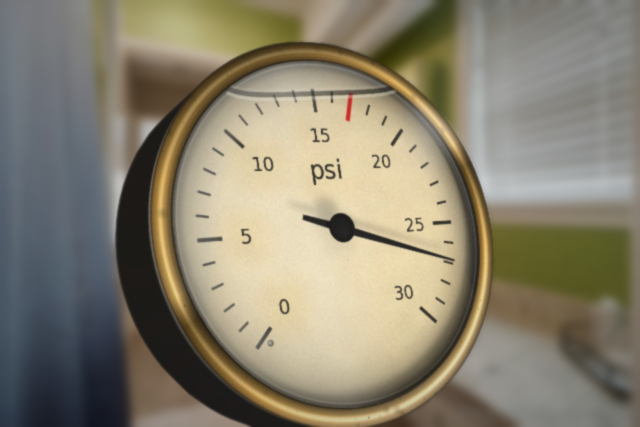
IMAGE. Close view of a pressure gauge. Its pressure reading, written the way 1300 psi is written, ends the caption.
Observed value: 27 psi
